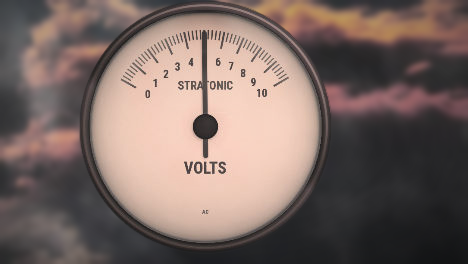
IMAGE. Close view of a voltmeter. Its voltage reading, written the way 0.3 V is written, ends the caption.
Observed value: 5 V
